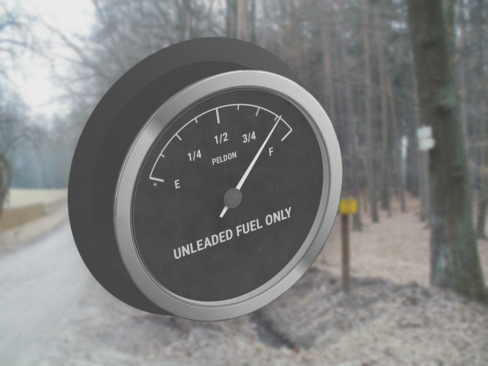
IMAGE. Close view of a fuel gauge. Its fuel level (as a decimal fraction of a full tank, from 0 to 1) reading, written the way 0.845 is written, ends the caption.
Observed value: 0.875
